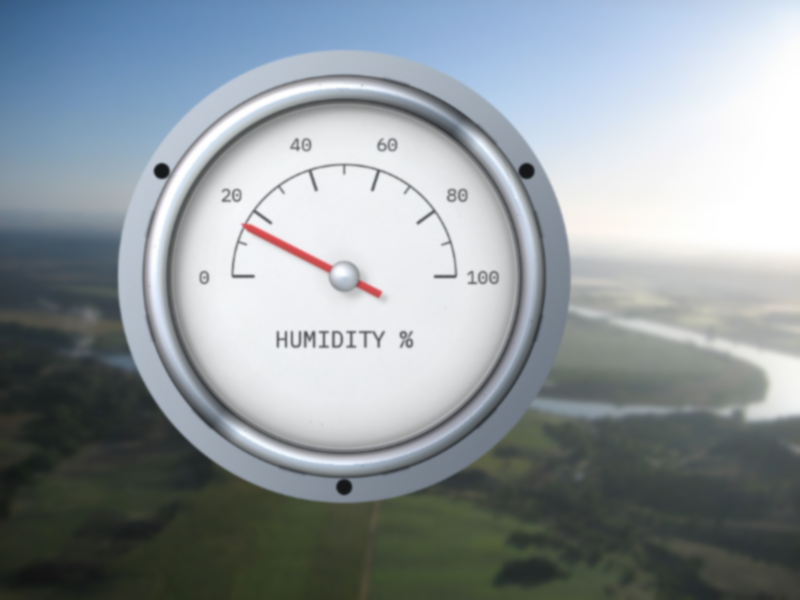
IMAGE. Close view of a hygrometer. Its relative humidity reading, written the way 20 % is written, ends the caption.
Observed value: 15 %
